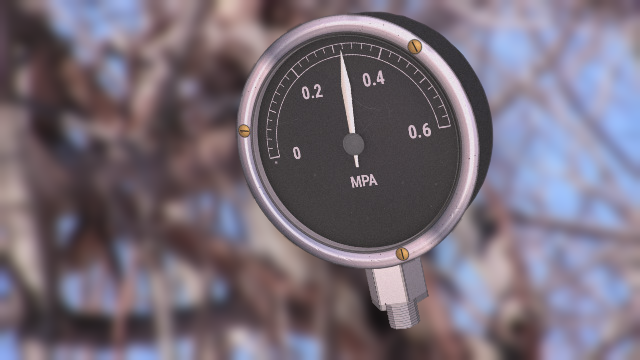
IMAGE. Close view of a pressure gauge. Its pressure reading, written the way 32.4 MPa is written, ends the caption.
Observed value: 0.32 MPa
